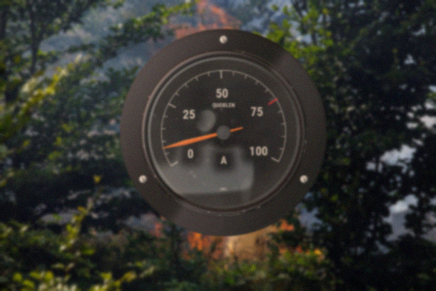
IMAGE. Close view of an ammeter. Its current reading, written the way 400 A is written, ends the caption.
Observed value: 7.5 A
